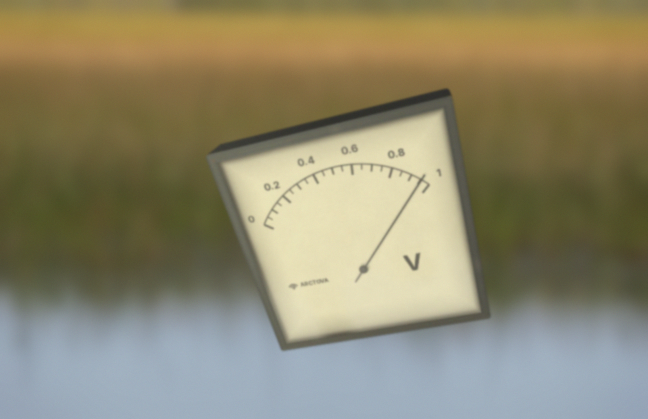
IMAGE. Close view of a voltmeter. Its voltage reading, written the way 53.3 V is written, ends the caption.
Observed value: 0.95 V
